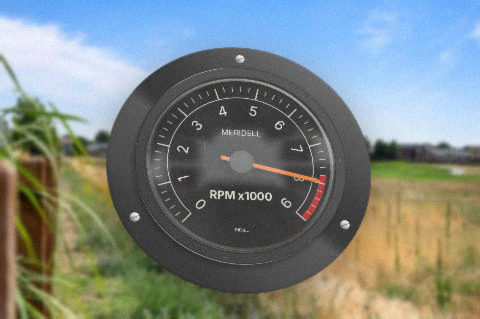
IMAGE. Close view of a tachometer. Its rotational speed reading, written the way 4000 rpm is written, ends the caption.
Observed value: 8000 rpm
